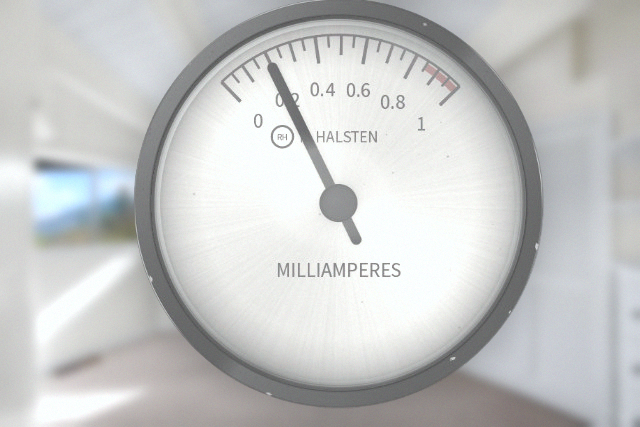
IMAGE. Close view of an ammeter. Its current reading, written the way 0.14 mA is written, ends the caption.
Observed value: 0.2 mA
